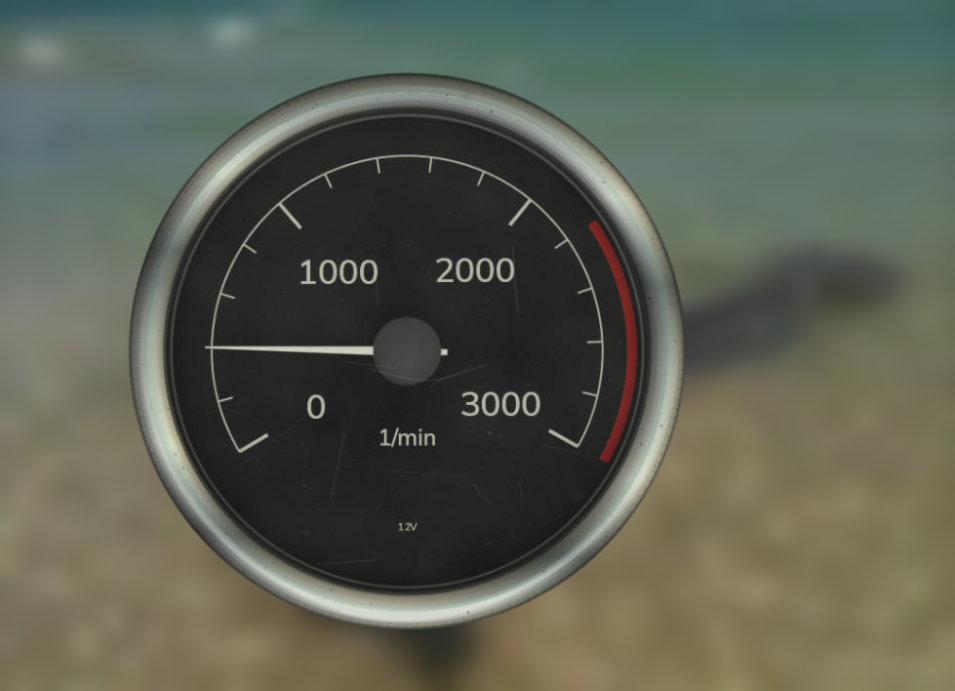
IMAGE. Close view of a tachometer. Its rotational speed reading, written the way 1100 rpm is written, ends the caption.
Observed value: 400 rpm
